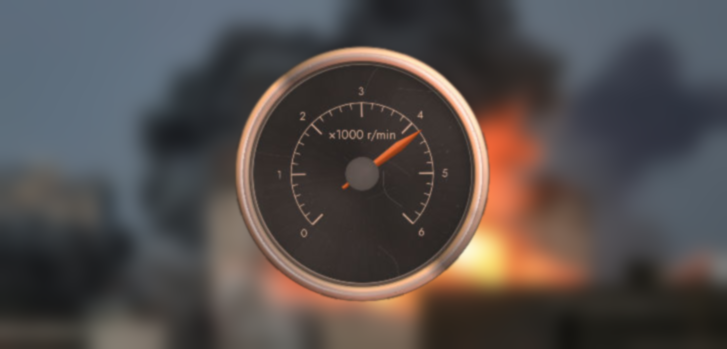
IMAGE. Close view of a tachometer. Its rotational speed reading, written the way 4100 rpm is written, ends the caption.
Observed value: 4200 rpm
